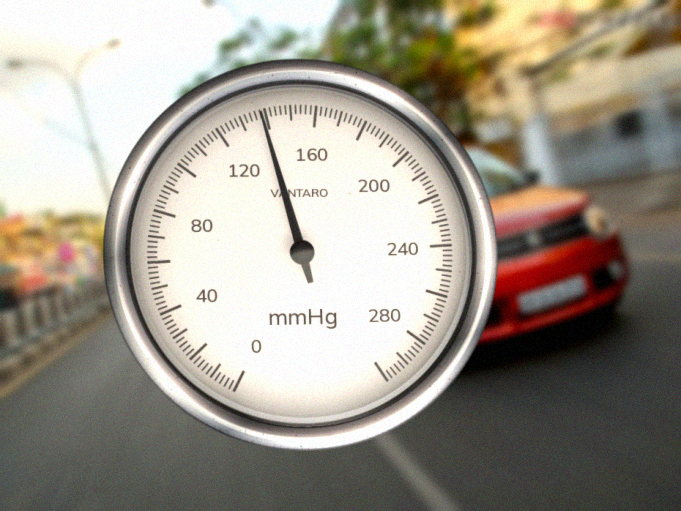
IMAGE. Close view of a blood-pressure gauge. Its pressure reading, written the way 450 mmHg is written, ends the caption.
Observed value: 138 mmHg
